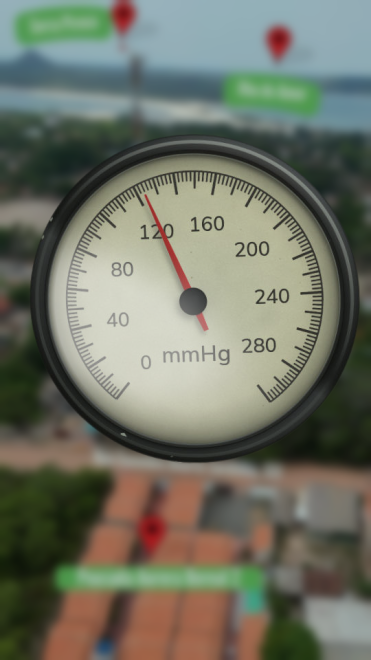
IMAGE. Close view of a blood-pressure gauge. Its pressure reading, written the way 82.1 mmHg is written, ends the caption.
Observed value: 124 mmHg
